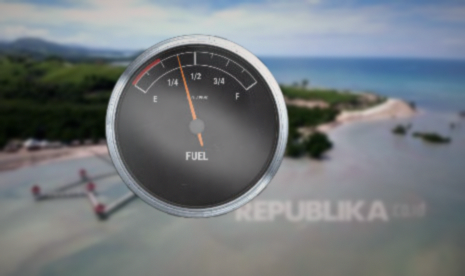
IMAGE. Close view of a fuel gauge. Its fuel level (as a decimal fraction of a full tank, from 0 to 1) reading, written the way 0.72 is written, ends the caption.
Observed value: 0.375
